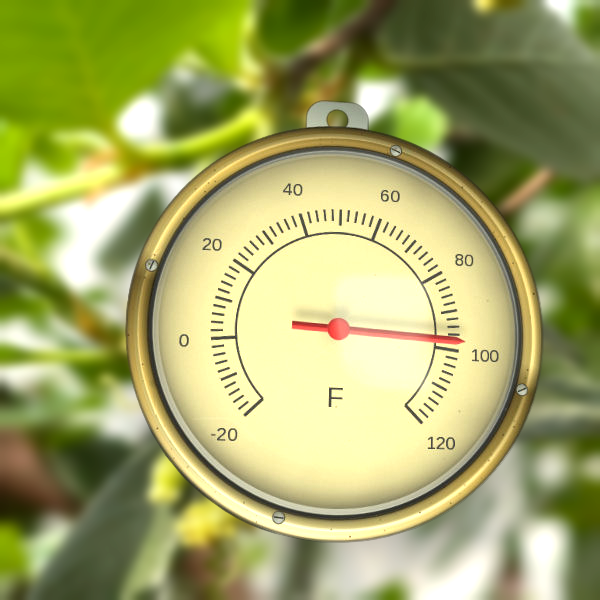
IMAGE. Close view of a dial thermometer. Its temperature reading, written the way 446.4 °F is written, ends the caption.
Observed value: 98 °F
